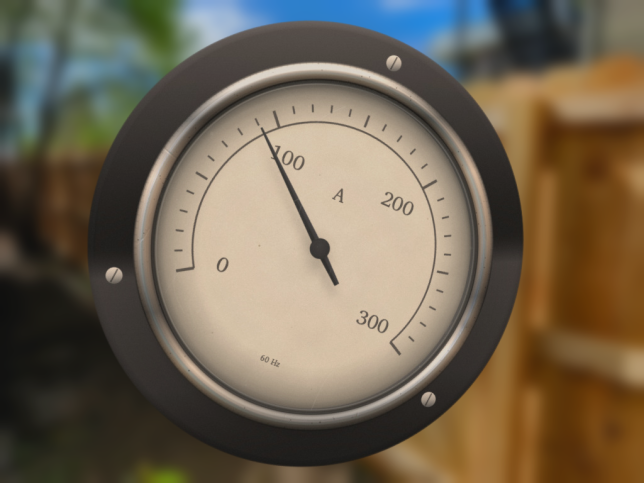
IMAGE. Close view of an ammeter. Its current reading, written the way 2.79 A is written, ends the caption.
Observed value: 90 A
